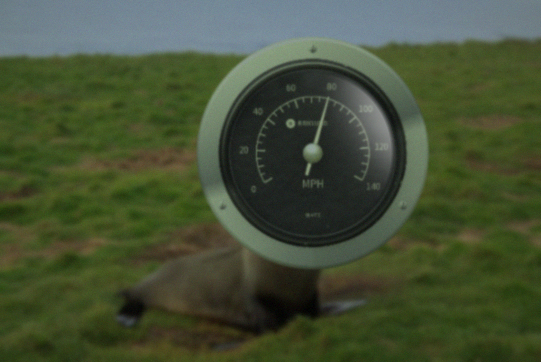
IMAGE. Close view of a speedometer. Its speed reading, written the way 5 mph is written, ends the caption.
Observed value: 80 mph
